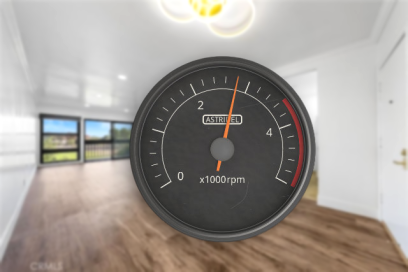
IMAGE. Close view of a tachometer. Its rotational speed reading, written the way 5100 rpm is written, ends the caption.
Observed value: 2800 rpm
